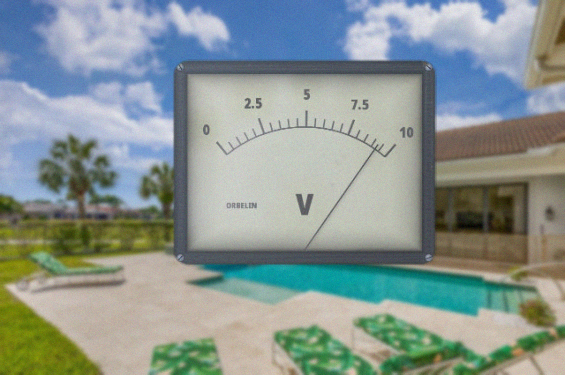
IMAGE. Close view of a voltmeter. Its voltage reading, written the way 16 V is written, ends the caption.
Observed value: 9.25 V
